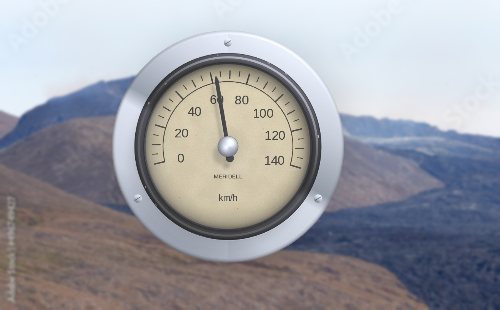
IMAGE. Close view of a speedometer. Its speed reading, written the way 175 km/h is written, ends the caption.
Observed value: 62.5 km/h
